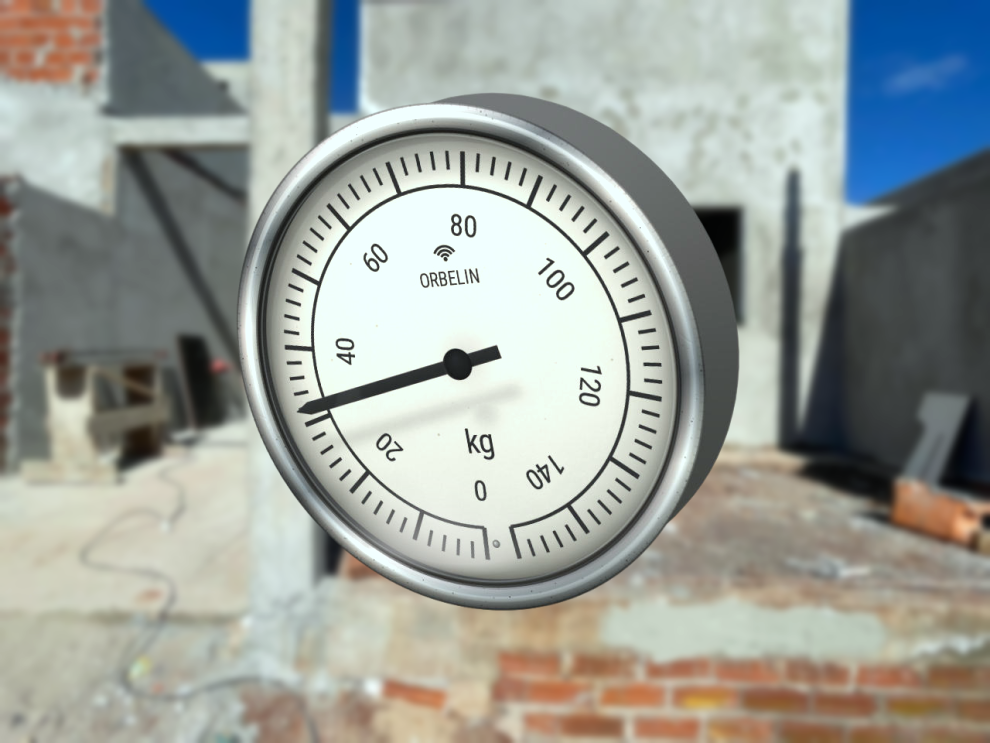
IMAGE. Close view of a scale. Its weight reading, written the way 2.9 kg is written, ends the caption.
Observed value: 32 kg
